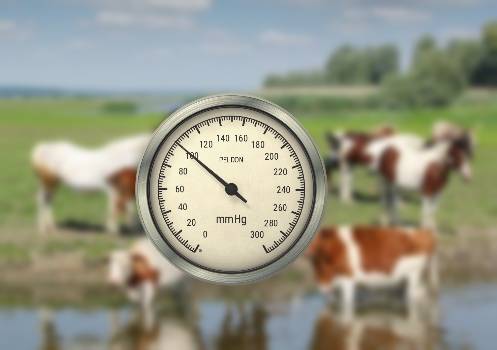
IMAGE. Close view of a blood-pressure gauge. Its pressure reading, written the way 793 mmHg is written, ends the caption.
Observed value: 100 mmHg
